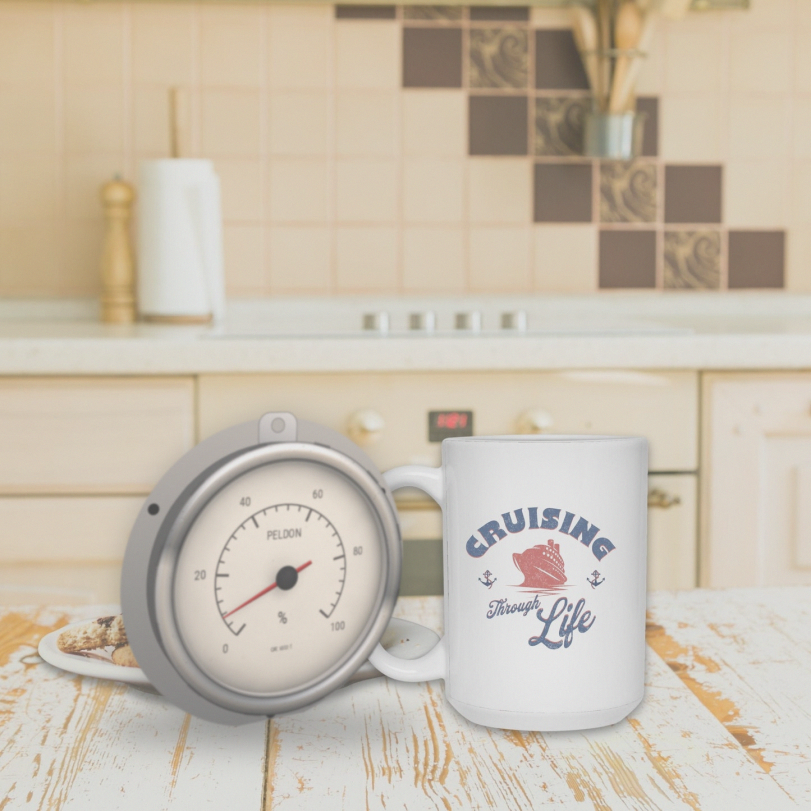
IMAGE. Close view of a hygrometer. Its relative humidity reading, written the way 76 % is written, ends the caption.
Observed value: 8 %
